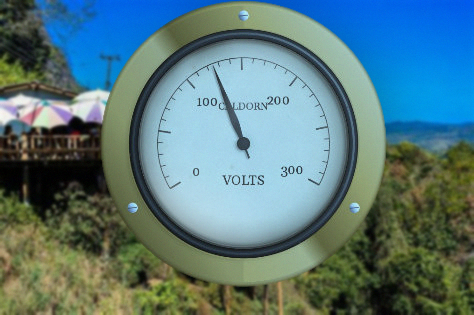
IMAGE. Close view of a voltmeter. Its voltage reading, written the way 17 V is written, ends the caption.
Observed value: 125 V
